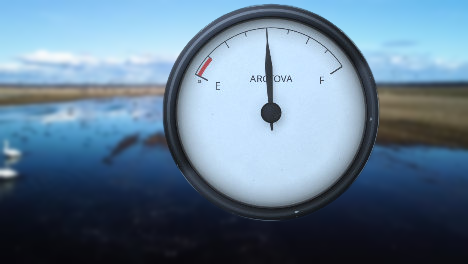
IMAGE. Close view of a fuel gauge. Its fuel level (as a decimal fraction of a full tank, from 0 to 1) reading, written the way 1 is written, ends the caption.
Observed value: 0.5
